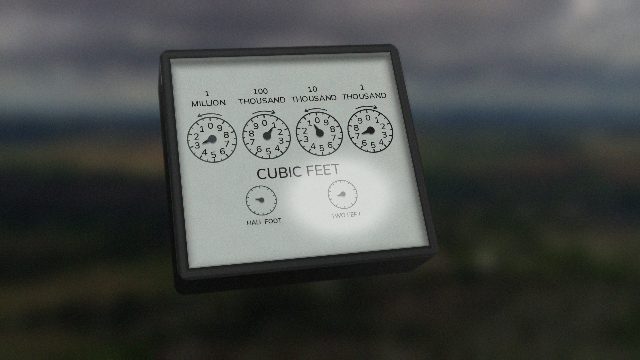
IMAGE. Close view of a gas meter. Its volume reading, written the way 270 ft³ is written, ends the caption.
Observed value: 310700 ft³
